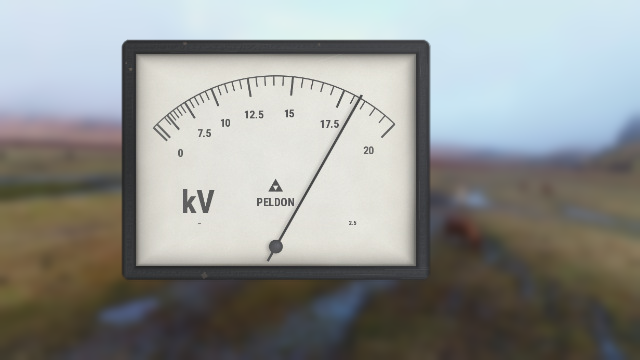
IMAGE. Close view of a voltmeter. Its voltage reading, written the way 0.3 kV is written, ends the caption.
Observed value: 18.25 kV
